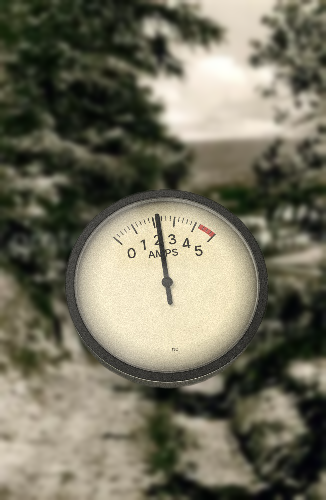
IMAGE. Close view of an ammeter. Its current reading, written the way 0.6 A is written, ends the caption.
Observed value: 2.2 A
